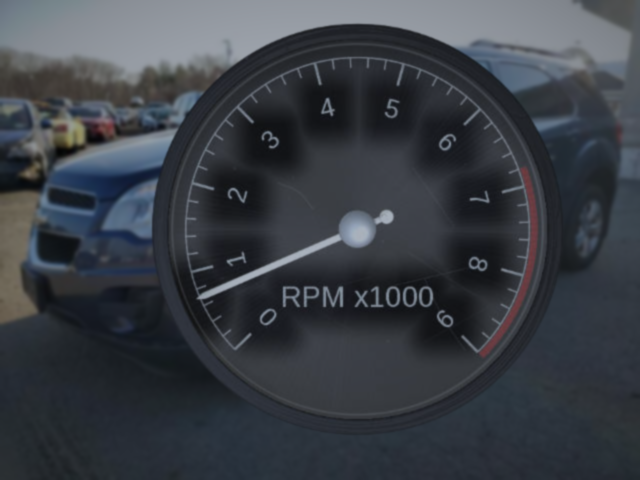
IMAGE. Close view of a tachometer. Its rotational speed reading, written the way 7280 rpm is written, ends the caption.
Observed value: 700 rpm
